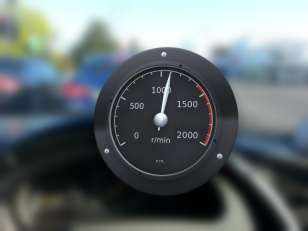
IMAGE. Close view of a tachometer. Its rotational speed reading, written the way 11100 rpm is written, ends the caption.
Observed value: 1100 rpm
